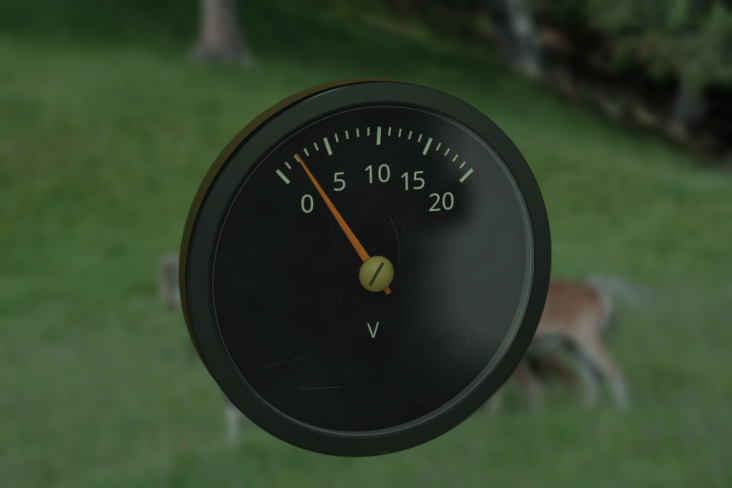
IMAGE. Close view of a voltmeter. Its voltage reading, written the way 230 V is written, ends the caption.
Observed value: 2 V
